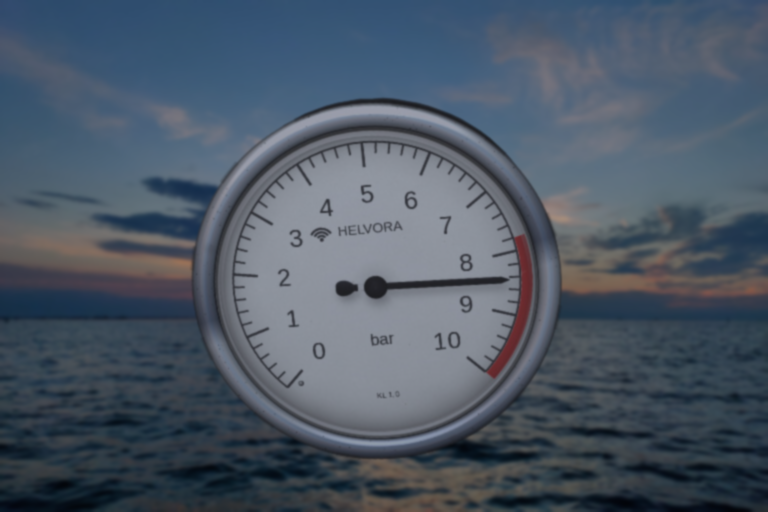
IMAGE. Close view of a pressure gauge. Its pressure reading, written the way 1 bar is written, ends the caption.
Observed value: 8.4 bar
